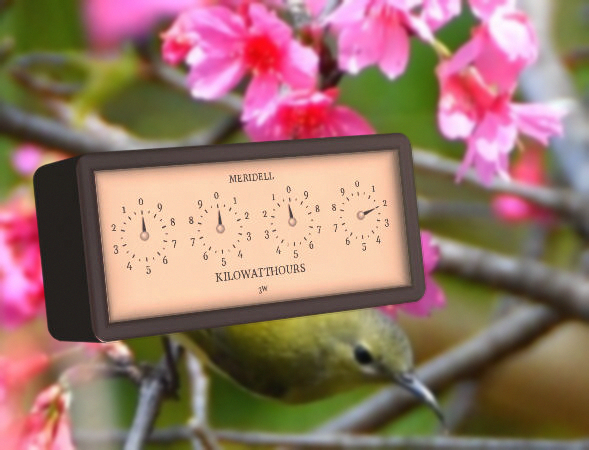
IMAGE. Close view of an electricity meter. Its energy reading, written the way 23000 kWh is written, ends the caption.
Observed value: 2 kWh
